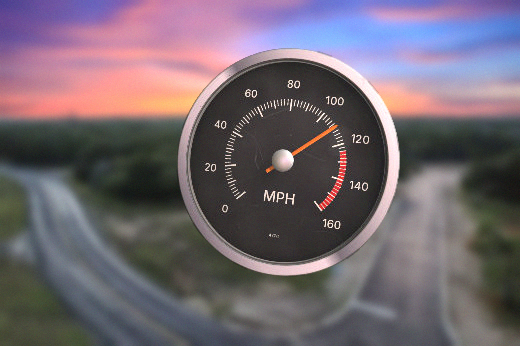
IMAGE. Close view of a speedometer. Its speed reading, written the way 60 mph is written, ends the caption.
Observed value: 110 mph
